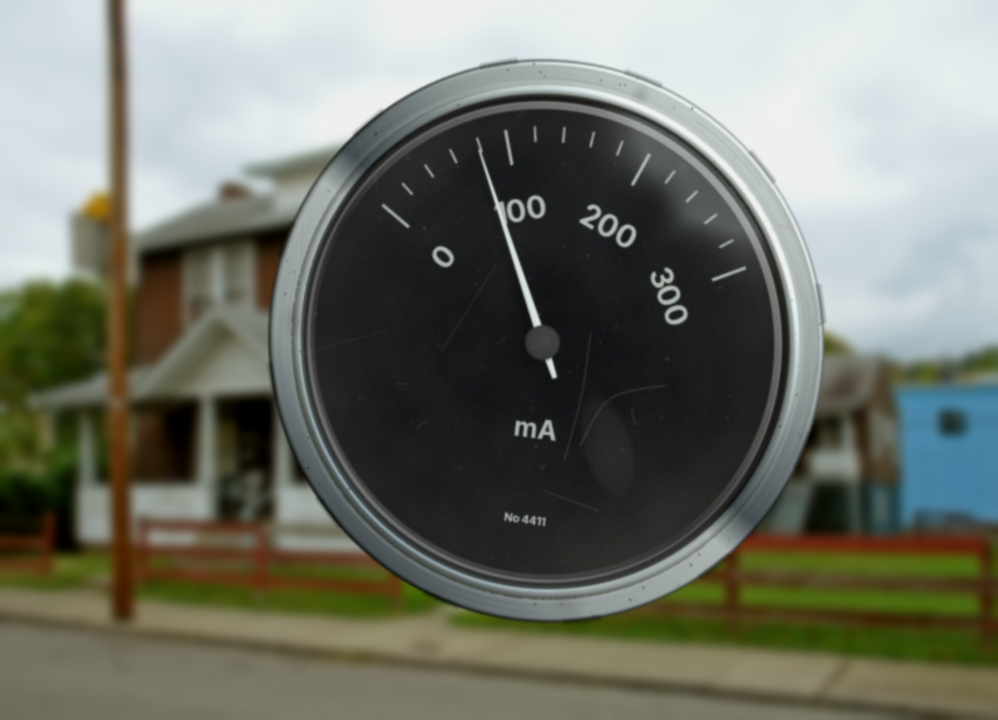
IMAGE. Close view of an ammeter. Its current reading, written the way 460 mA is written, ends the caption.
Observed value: 80 mA
